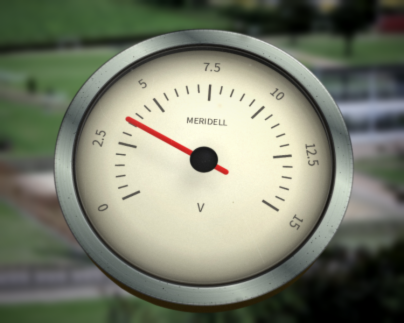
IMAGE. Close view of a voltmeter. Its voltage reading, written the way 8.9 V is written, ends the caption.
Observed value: 3.5 V
